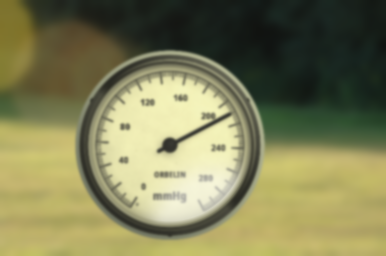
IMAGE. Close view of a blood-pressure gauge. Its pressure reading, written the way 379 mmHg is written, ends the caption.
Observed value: 210 mmHg
